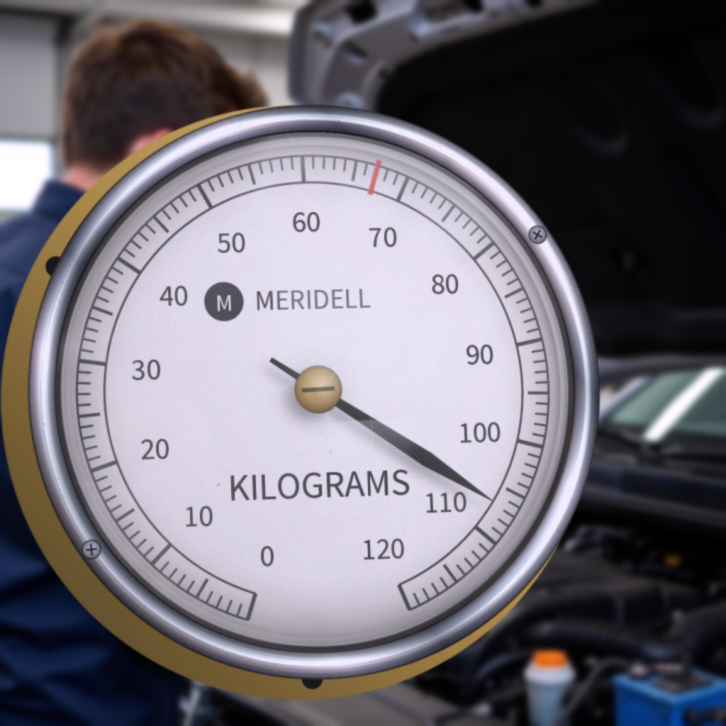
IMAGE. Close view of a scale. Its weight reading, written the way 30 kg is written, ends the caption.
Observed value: 107 kg
